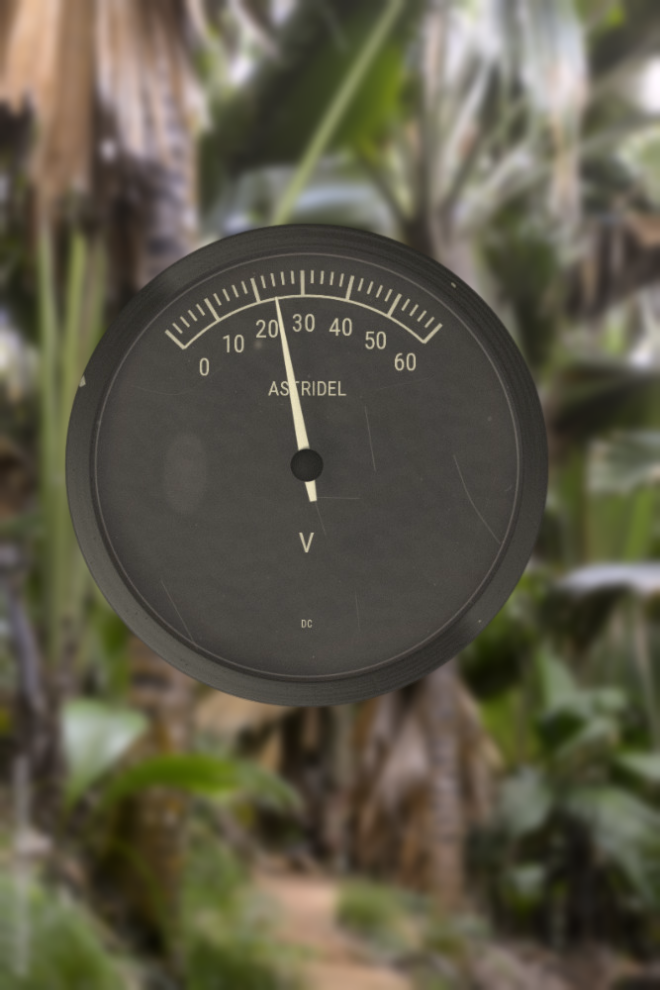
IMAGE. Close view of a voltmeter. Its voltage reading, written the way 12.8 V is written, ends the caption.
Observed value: 24 V
